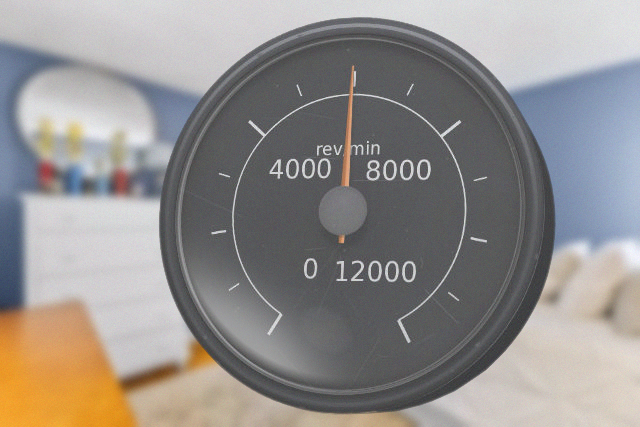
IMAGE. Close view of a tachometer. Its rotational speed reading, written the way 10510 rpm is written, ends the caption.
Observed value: 6000 rpm
